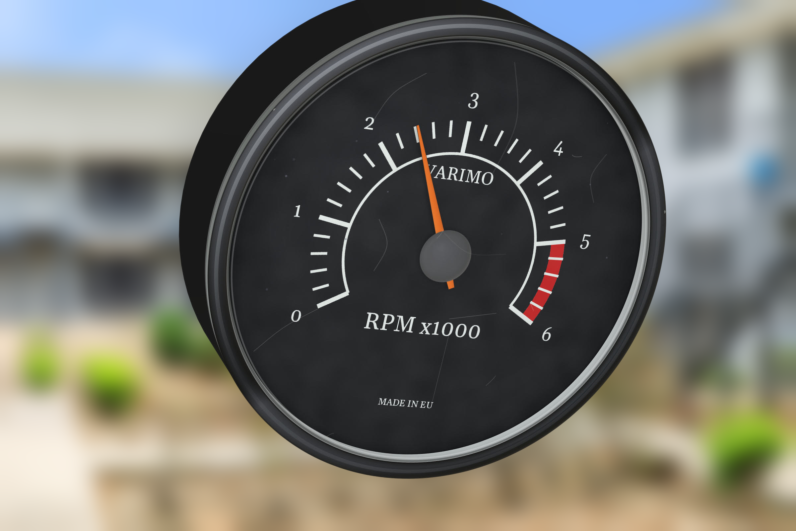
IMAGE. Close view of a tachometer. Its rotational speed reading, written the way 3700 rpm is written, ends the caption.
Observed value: 2400 rpm
